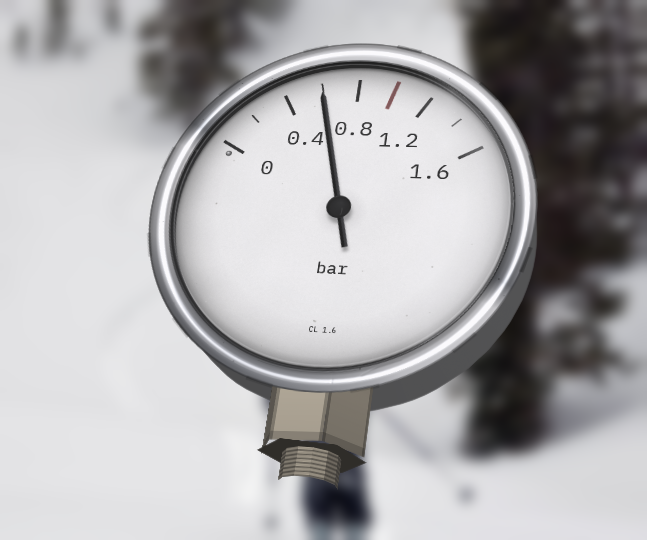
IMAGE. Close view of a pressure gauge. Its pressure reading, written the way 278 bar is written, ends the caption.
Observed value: 0.6 bar
